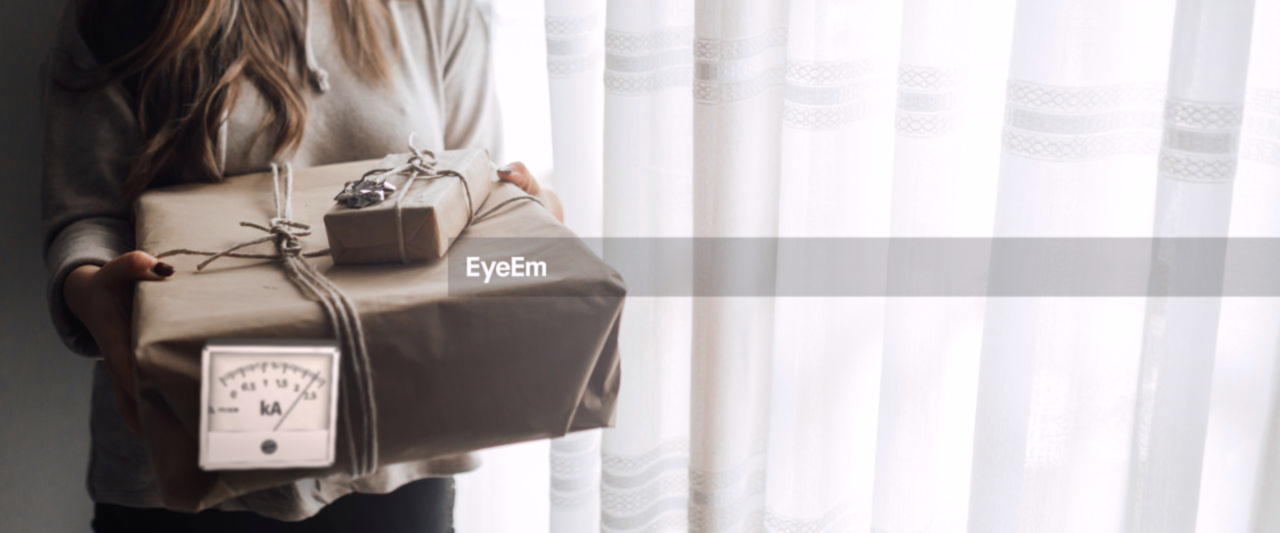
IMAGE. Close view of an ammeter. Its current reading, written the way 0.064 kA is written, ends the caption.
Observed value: 2.25 kA
